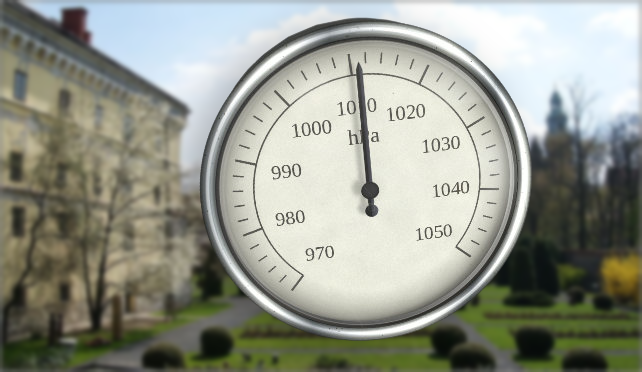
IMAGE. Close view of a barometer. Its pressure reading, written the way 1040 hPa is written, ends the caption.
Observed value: 1011 hPa
